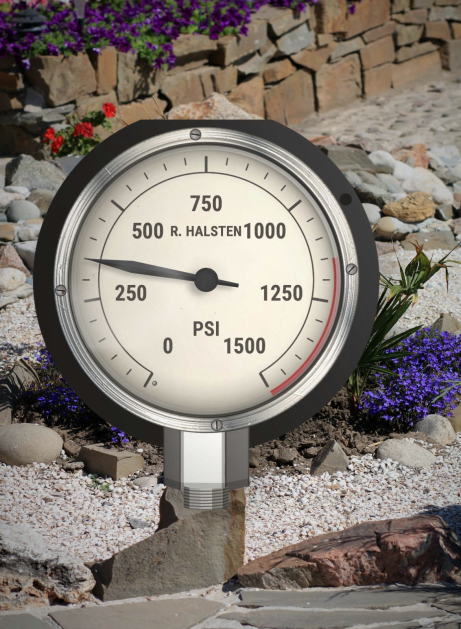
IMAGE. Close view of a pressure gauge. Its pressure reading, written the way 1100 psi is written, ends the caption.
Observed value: 350 psi
